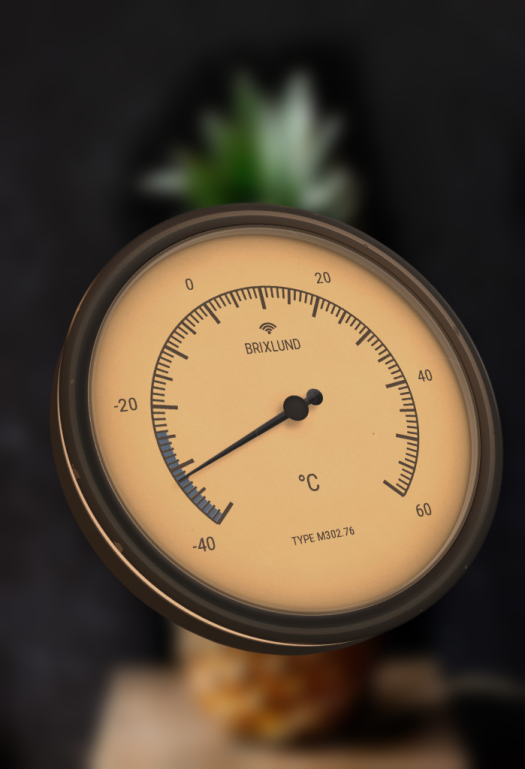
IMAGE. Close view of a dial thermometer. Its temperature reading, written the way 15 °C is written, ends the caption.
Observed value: -32 °C
